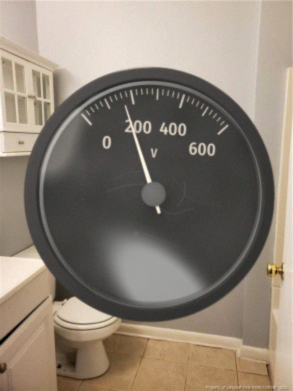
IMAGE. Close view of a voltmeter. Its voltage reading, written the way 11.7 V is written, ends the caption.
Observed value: 160 V
